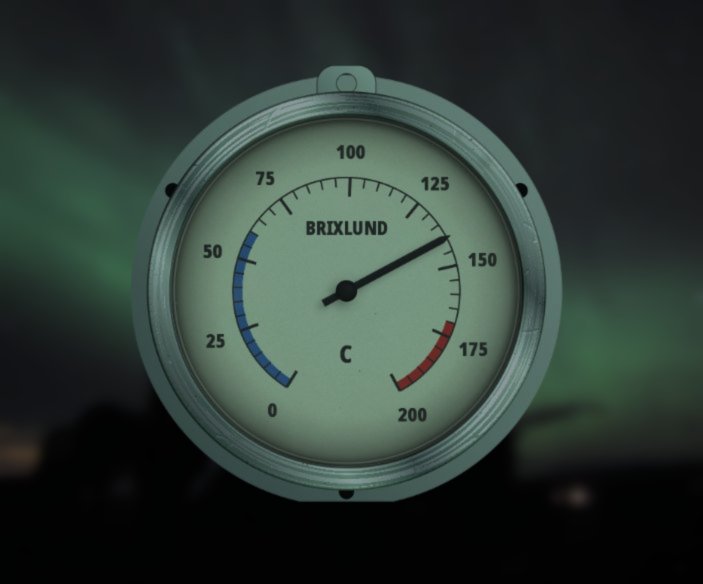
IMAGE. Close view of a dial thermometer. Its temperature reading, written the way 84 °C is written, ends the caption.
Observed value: 140 °C
